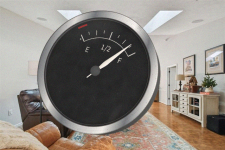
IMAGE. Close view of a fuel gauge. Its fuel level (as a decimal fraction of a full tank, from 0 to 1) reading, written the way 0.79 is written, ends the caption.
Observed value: 0.875
